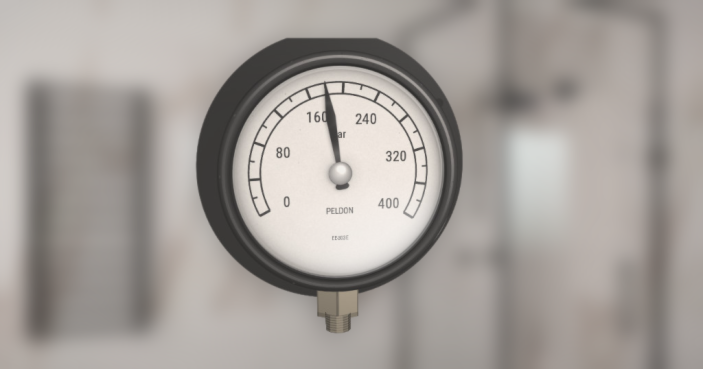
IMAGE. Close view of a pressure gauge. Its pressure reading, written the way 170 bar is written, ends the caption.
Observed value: 180 bar
